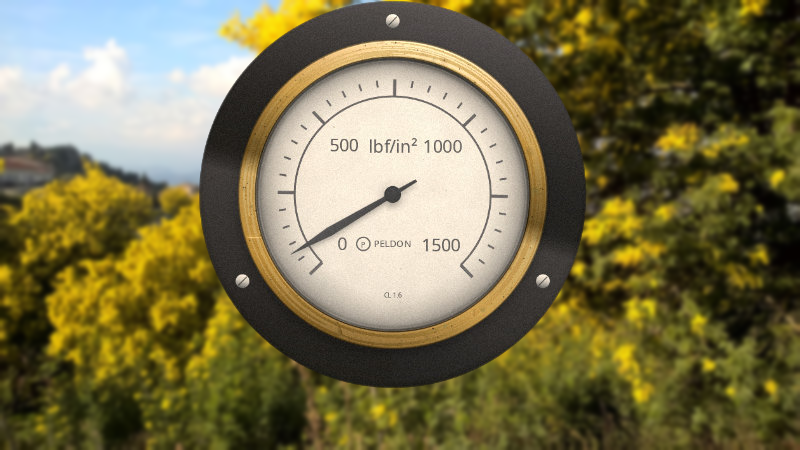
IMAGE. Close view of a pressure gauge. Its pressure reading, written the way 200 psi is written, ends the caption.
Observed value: 75 psi
